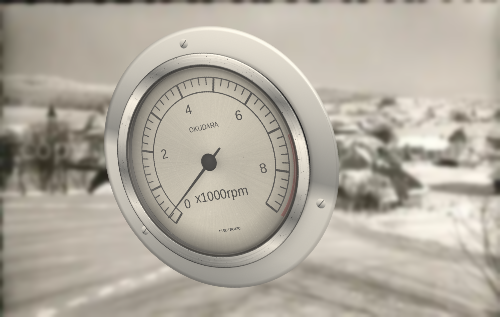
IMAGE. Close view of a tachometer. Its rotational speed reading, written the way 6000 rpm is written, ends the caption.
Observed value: 200 rpm
